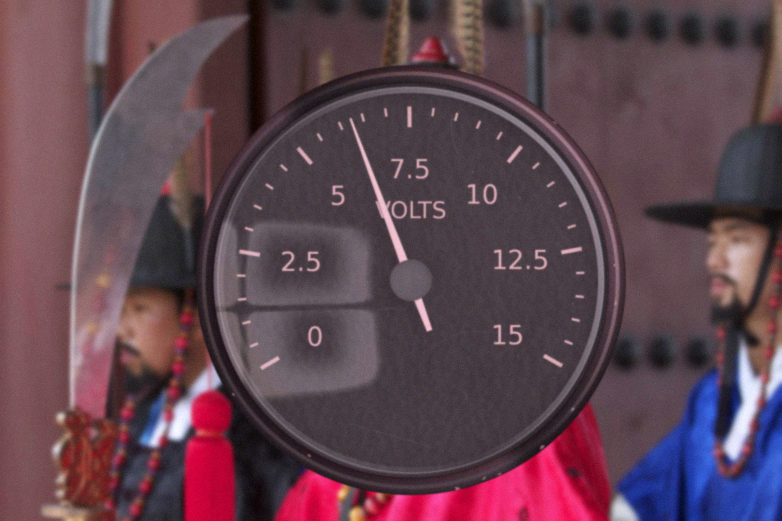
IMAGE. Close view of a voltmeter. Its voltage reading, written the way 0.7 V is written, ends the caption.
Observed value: 6.25 V
